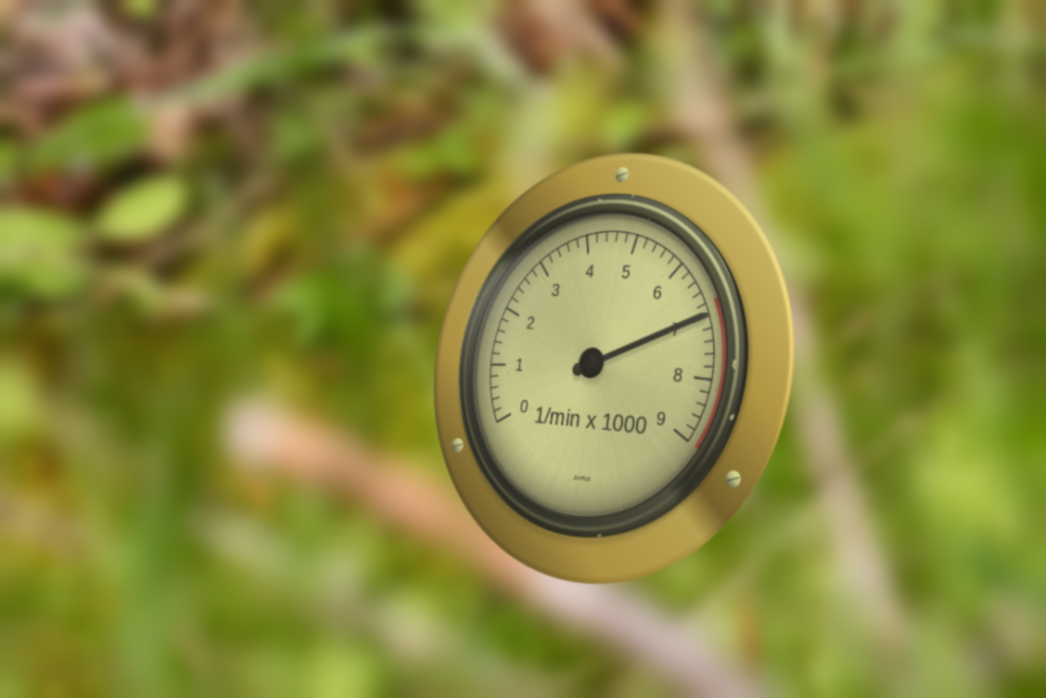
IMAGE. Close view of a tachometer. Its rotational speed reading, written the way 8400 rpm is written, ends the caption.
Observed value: 7000 rpm
